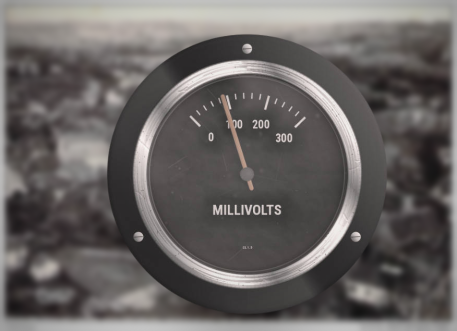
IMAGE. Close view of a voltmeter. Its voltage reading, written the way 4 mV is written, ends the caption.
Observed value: 90 mV
